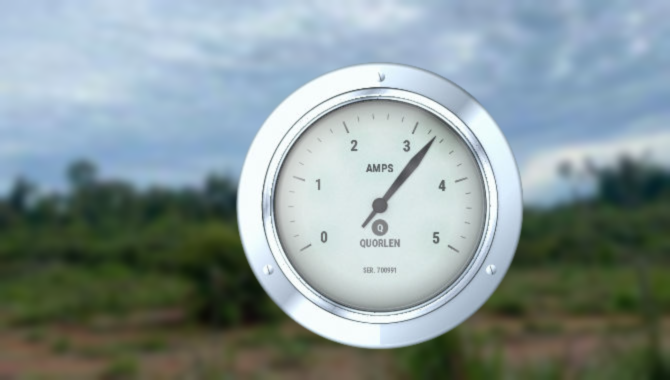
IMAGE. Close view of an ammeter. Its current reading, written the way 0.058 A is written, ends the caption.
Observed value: 3.3 A
